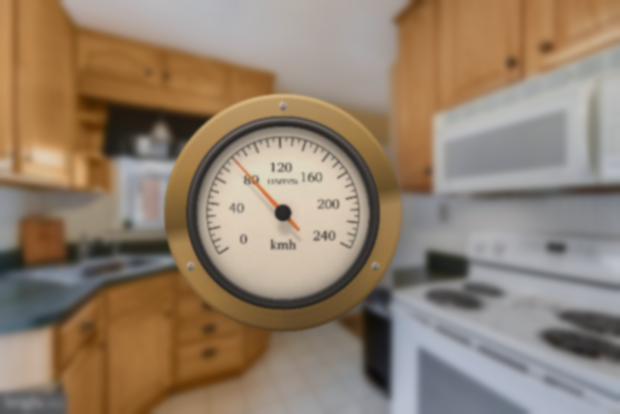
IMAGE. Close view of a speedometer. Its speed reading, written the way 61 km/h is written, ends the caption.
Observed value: 80 km/h
